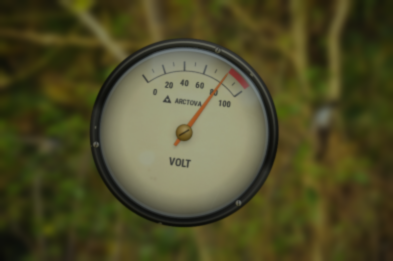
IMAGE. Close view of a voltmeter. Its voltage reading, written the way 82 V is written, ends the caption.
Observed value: 80 V
